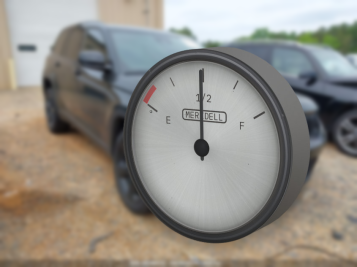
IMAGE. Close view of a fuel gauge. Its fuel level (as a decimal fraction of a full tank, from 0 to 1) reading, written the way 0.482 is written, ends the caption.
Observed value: 0.5
